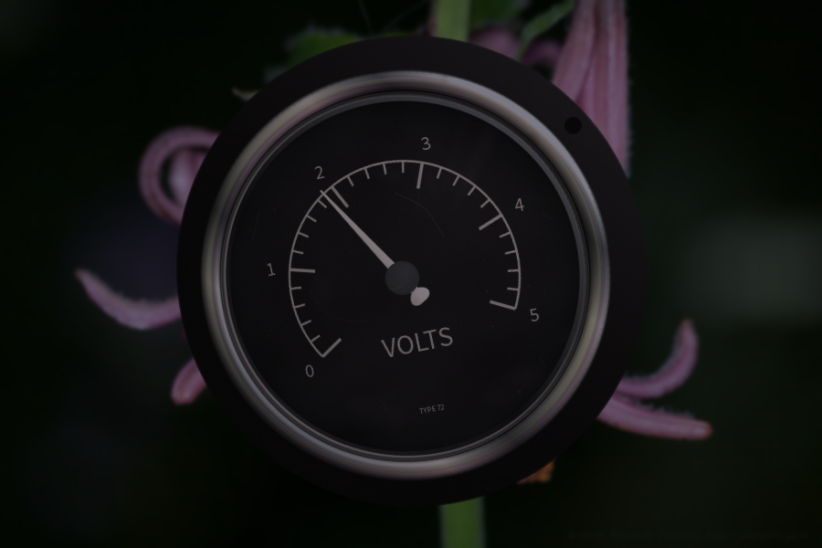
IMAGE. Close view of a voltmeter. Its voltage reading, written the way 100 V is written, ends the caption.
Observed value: 1.9 V
